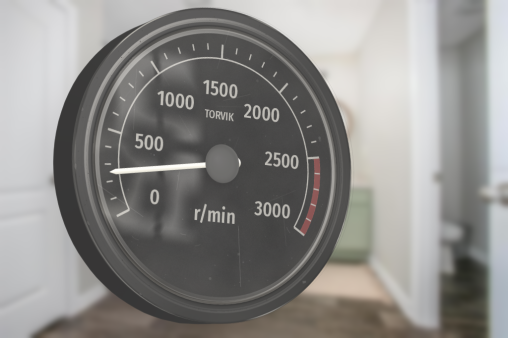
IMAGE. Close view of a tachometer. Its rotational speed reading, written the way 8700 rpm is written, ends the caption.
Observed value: 250 rpm
